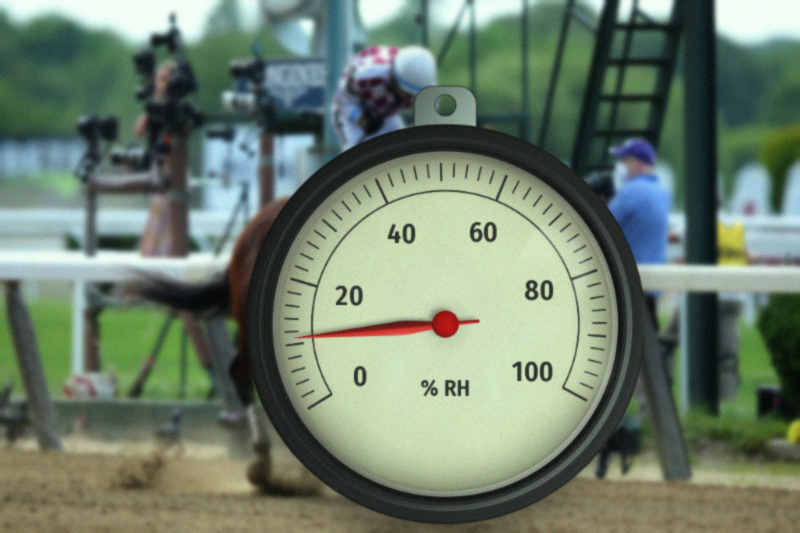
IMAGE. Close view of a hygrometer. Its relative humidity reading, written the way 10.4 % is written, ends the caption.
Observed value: 11 %
